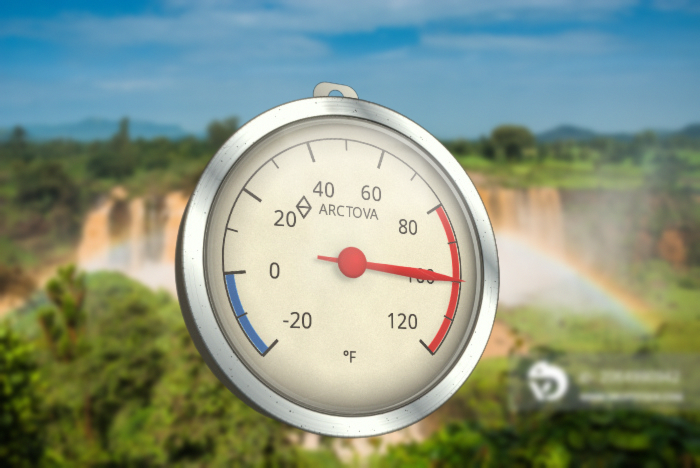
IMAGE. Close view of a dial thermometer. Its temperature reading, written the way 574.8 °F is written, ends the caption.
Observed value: 100 °F
